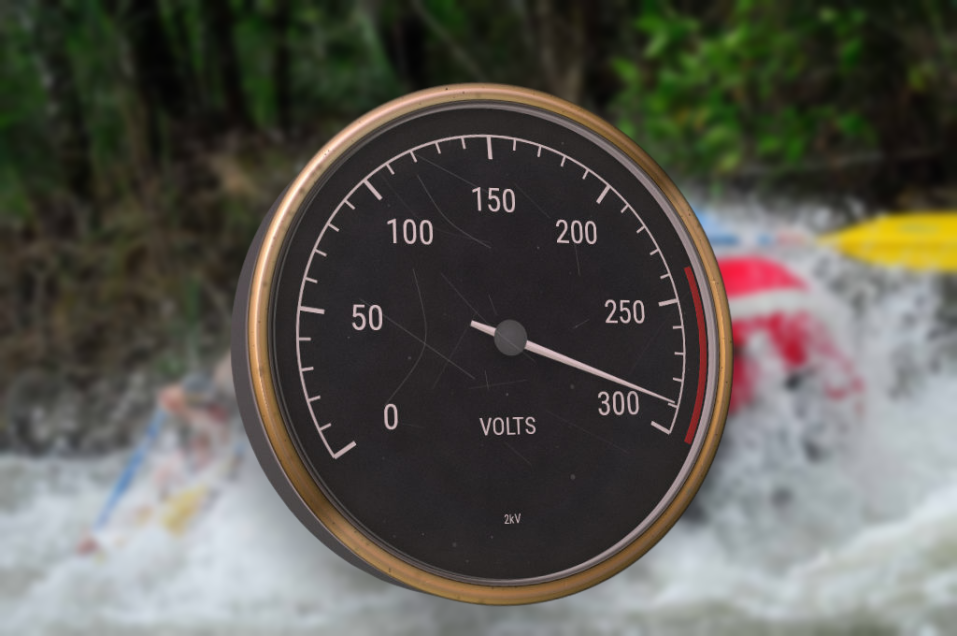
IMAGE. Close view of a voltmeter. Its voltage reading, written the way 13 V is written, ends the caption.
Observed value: 290 V
